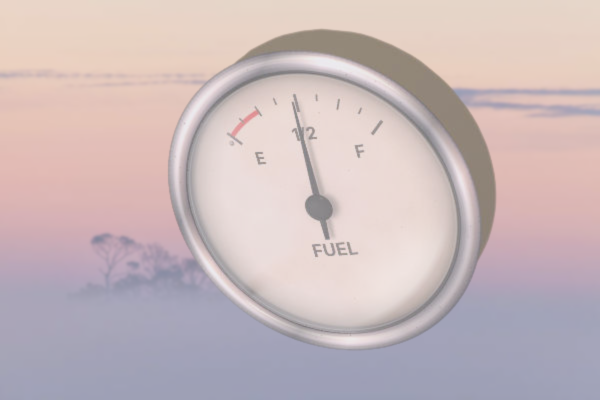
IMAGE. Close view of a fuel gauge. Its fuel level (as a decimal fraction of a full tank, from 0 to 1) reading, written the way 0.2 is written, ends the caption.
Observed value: 0.5
